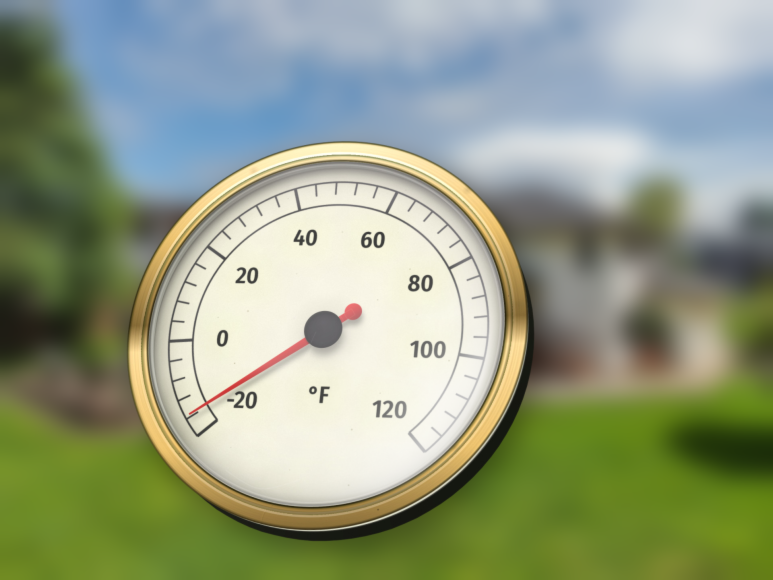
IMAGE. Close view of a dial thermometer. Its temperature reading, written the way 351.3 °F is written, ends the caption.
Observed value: -16 °F
